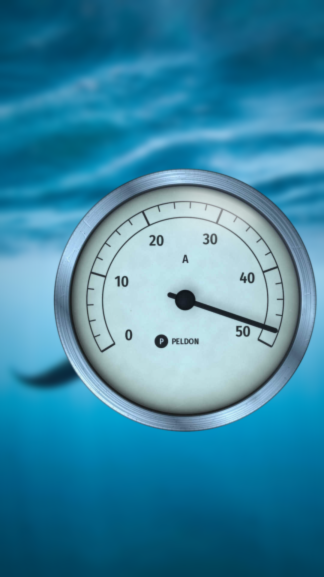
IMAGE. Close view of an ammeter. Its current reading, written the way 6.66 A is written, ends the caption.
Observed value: 48 A
